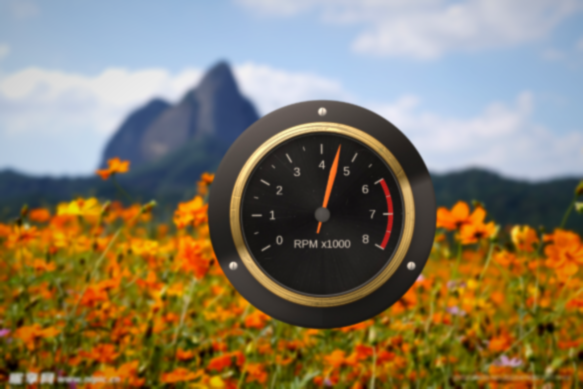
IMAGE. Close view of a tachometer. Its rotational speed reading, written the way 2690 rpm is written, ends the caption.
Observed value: 4500 rpm
